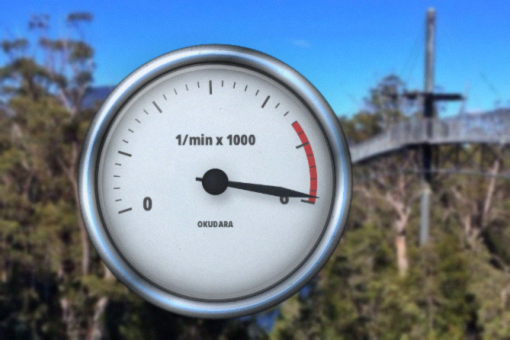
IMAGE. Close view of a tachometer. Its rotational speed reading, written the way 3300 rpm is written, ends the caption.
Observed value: 5900 rpm
